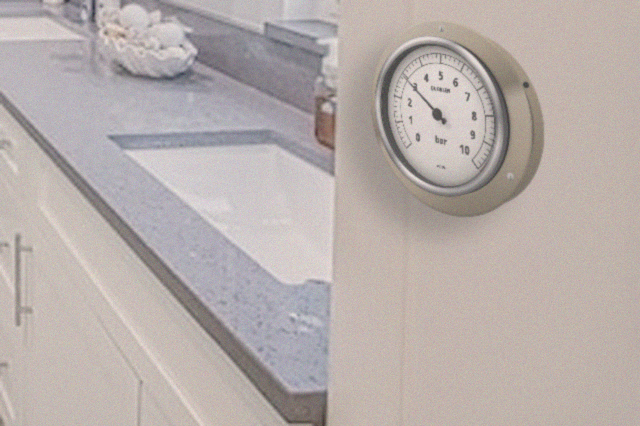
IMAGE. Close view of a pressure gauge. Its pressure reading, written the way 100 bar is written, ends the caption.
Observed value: 3 bar
